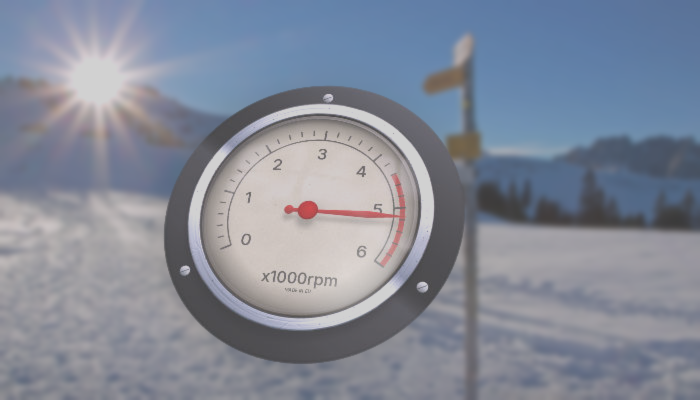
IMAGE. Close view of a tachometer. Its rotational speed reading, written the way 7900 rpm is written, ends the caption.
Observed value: 5200 rpm
